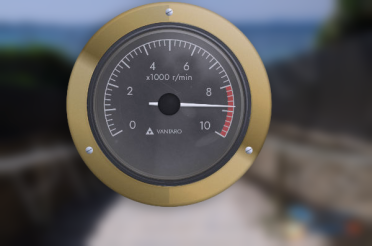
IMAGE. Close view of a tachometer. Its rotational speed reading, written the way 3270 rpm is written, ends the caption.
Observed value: 8800 rpm
